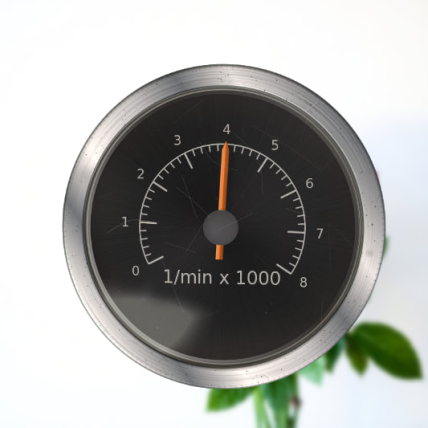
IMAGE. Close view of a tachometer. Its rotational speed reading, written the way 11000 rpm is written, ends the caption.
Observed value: 4000 rpm
